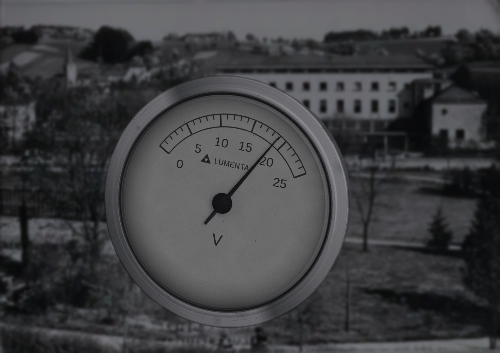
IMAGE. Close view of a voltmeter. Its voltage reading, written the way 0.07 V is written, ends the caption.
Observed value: 19 V
